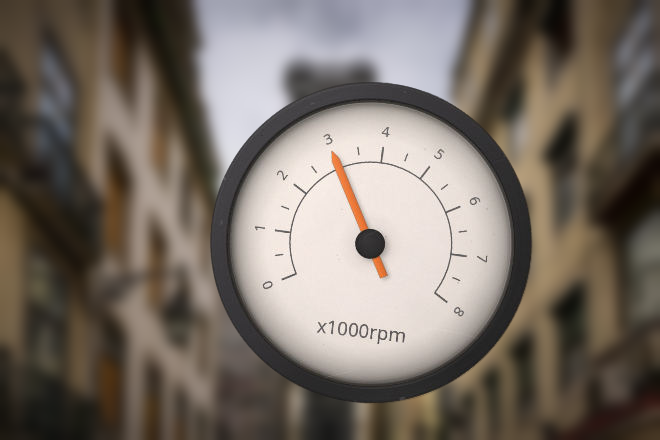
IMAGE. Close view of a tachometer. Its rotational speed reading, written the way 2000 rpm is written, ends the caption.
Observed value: 3000 rpm
